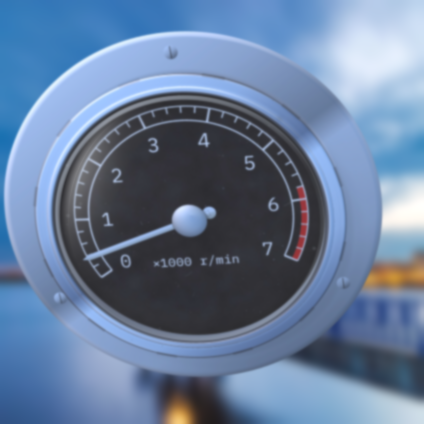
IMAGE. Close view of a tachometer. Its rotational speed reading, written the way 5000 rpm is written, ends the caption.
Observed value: 400 rpm
